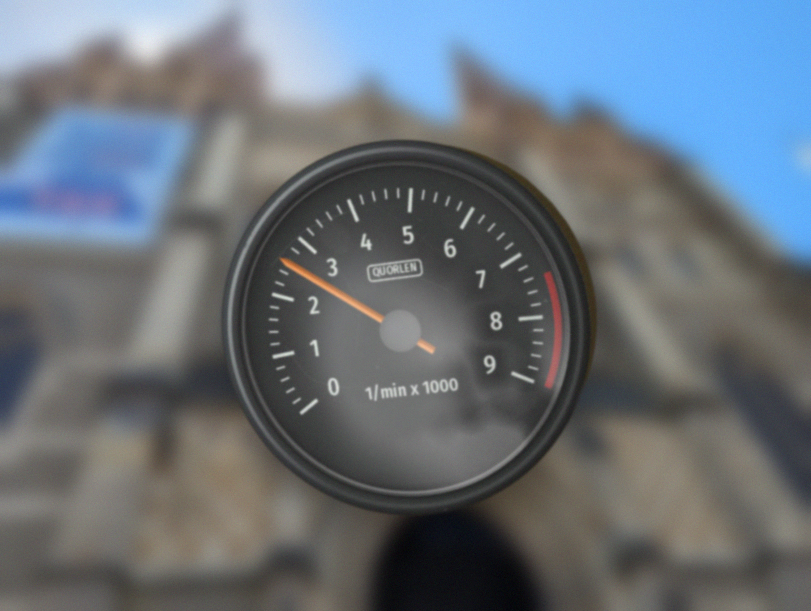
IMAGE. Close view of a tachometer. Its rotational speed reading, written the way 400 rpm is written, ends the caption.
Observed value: 2600 rpm
